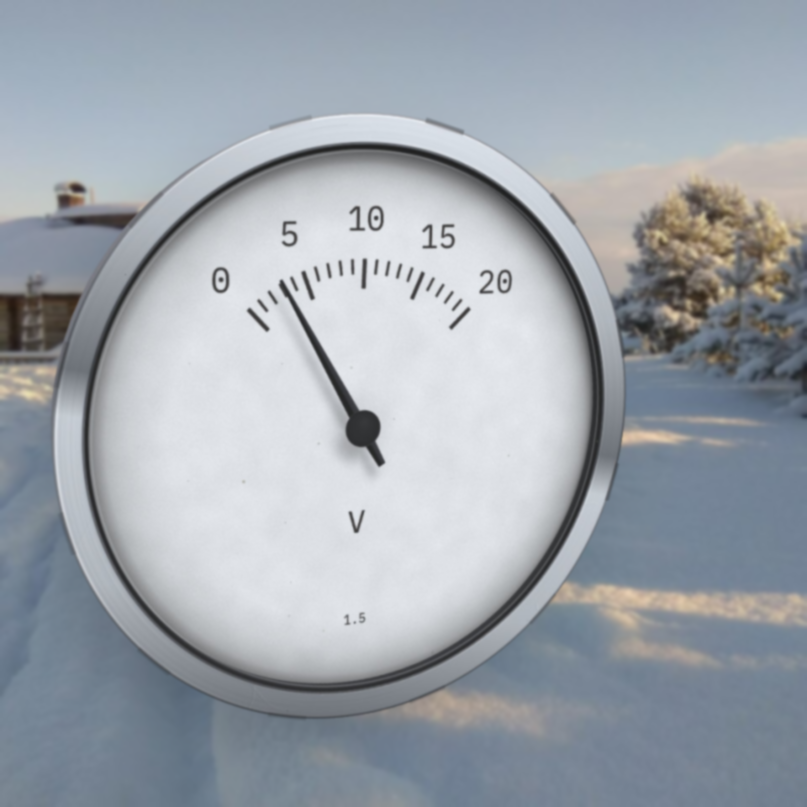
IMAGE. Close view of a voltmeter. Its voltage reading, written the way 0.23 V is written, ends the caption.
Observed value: 3 V
